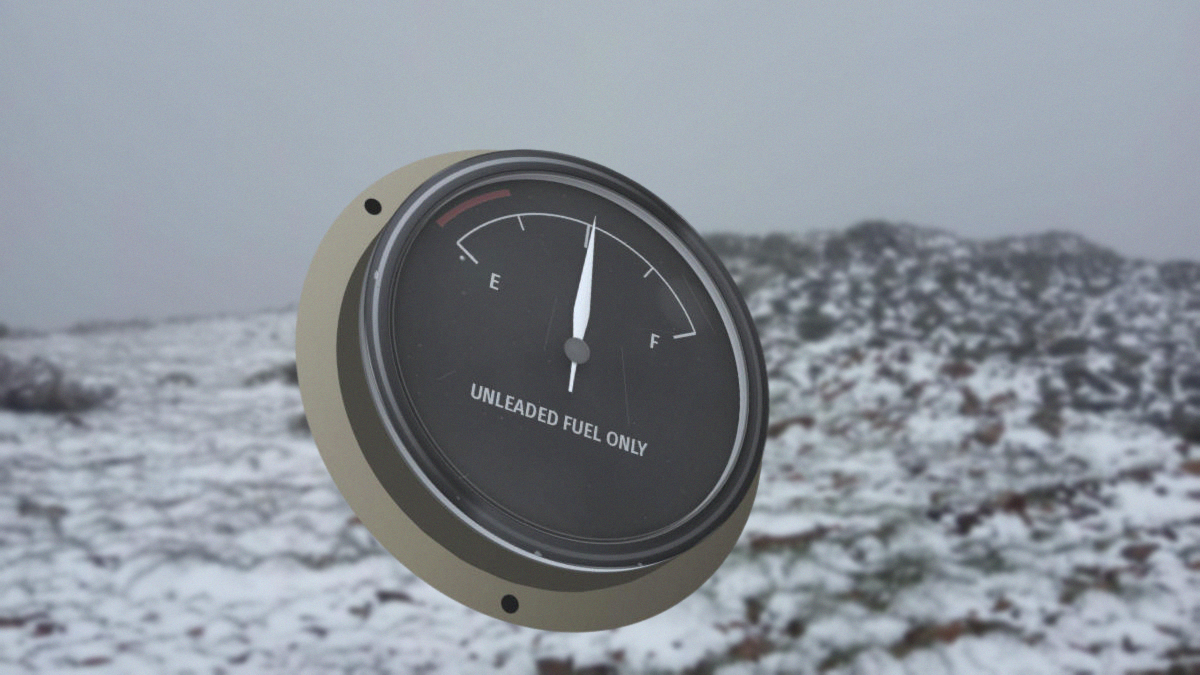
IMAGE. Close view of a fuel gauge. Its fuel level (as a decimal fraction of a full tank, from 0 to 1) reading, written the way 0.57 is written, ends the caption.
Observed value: 0.5
